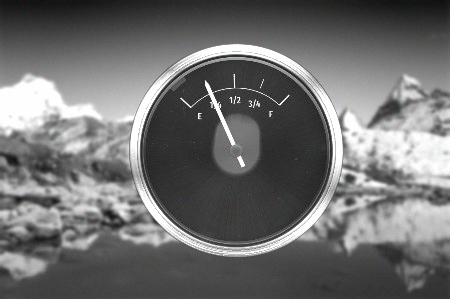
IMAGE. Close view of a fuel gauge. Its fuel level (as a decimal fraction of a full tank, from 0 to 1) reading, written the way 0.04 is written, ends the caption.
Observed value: 0.25
